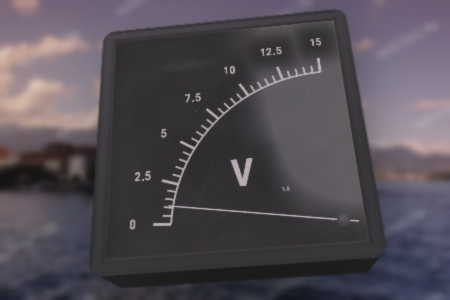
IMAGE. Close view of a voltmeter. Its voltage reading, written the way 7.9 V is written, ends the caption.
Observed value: 1 V
